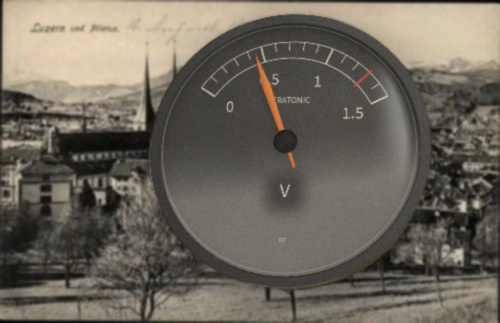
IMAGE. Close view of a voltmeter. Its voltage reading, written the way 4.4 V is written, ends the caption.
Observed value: 0.45 V
